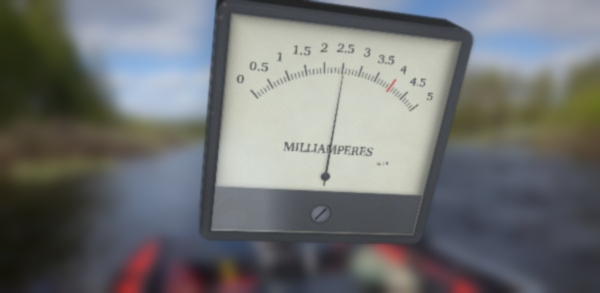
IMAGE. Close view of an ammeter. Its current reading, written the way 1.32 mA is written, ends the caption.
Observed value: 2.5 mA
